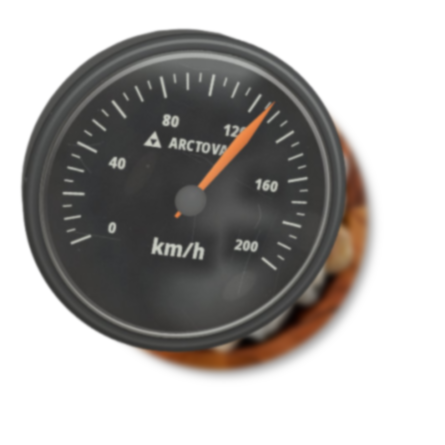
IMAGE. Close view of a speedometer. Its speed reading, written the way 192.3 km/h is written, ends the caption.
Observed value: 125 km/h
